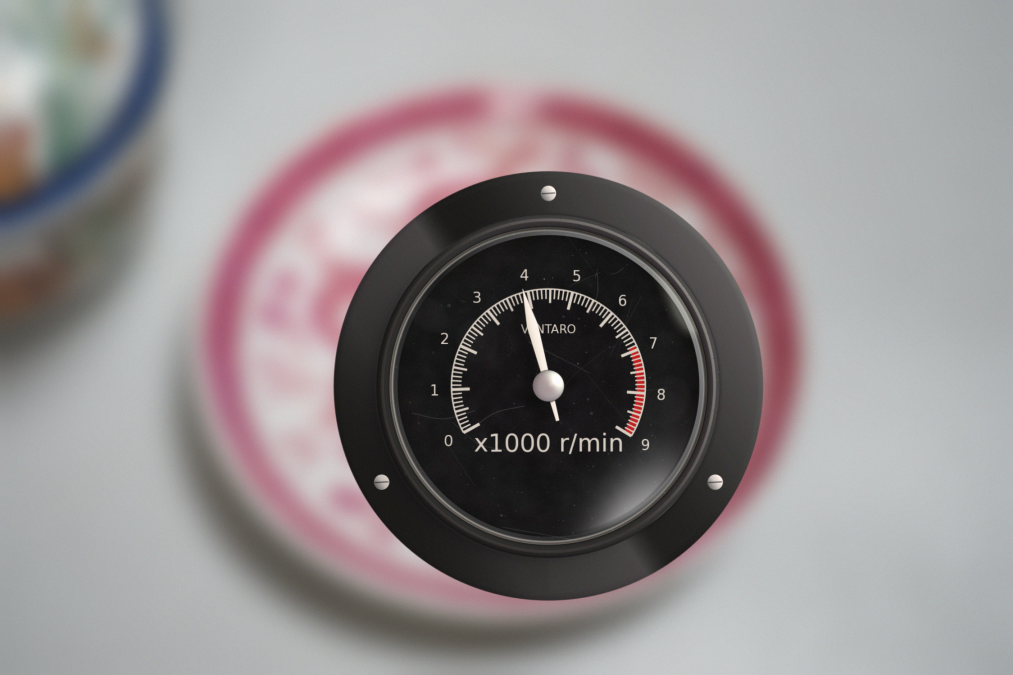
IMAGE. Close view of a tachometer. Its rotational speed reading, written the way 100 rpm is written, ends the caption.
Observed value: 3900 rpm
